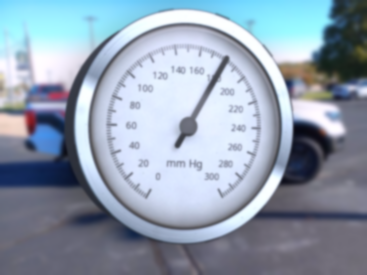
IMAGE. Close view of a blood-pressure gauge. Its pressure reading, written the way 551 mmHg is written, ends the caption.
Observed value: 180 mmHg
